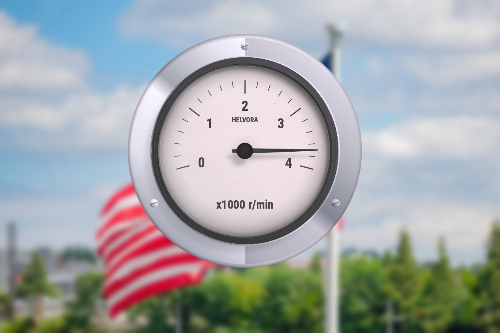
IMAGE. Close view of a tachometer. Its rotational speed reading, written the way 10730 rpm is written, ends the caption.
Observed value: 3700 rpm
